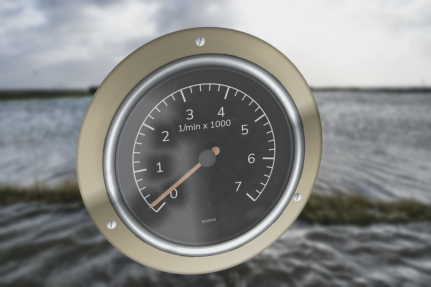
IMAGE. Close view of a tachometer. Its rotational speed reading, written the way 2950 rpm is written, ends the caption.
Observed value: 200 rpm
